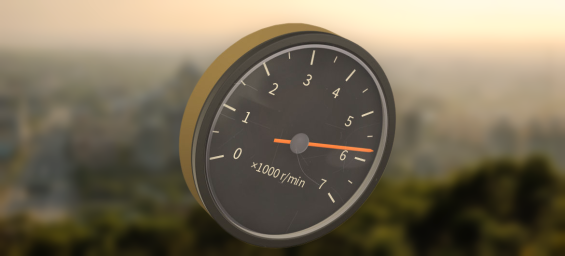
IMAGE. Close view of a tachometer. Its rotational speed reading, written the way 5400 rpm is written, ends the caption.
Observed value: 5750 rpm
